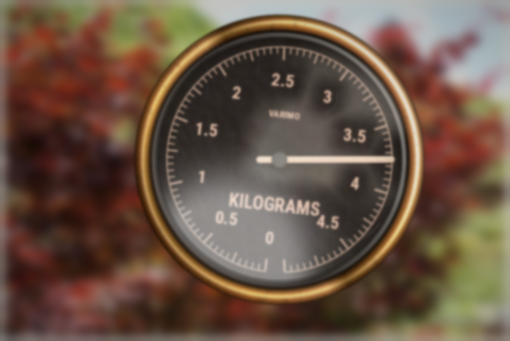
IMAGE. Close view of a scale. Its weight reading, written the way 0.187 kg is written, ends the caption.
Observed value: 3.75 kg
